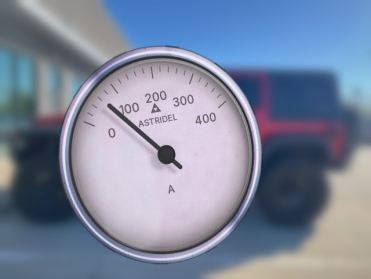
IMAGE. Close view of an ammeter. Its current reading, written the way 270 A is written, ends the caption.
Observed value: 60 A
